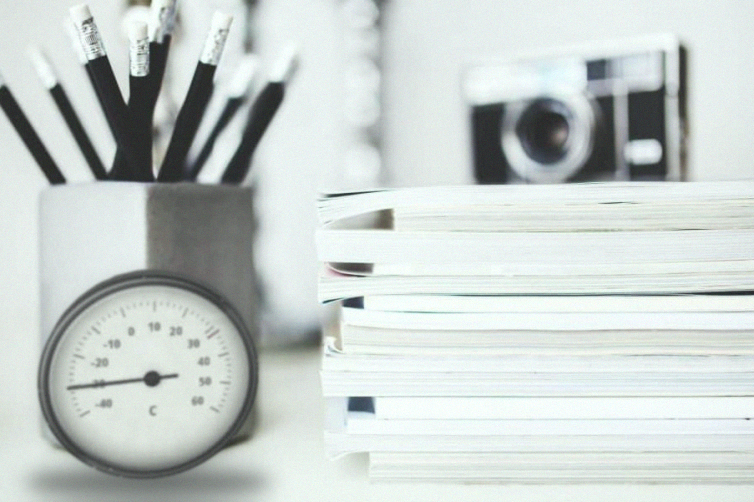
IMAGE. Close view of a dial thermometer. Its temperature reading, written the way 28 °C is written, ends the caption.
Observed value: -30 °C
